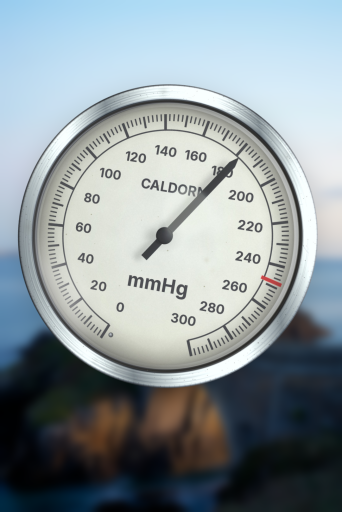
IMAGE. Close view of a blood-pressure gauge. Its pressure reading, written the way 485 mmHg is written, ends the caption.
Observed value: 182 mmHg
